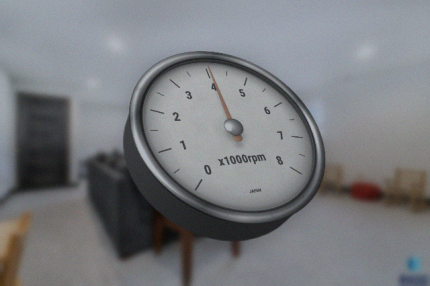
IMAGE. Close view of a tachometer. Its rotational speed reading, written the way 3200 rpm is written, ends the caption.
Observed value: 4000 rpm
